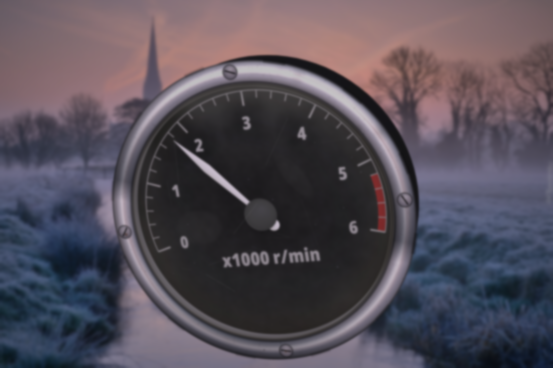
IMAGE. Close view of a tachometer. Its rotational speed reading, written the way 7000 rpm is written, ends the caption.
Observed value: 1800 rpm
